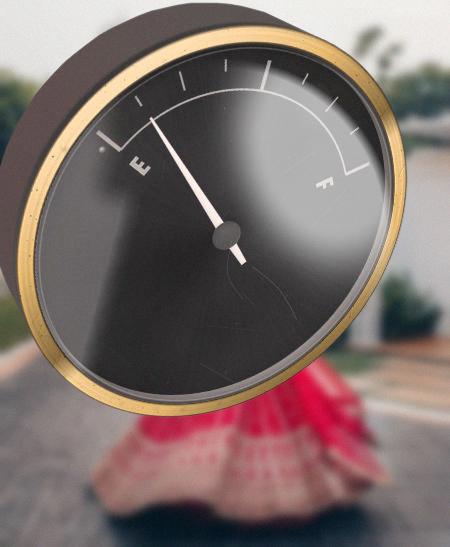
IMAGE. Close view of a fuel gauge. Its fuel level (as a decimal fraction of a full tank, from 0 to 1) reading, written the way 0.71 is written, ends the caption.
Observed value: 0.125
